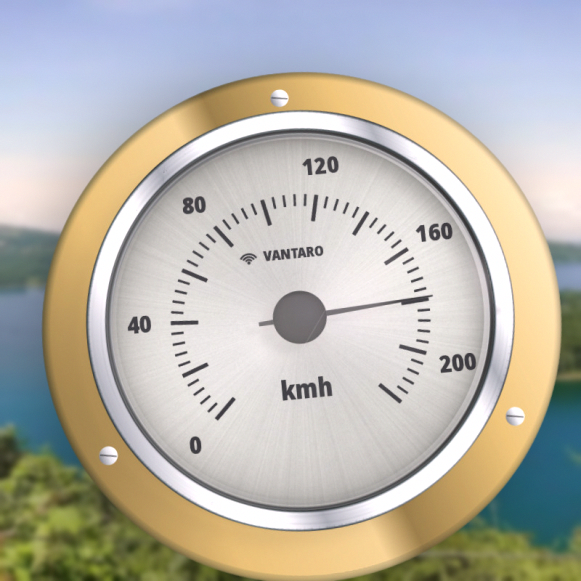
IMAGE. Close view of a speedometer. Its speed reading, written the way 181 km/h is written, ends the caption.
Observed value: 180 km/h
